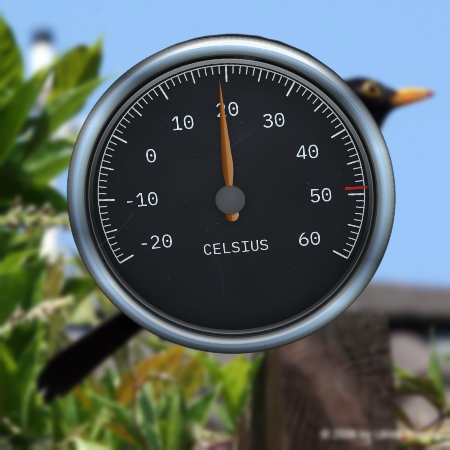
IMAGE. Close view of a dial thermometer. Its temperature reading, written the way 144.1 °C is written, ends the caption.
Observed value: 19 °C
